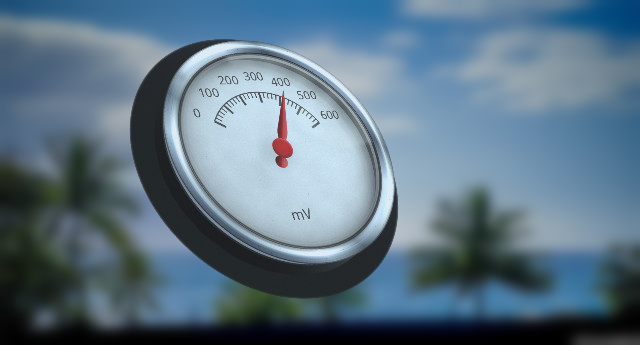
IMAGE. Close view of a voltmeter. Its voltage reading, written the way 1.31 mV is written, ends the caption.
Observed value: 400 mV
